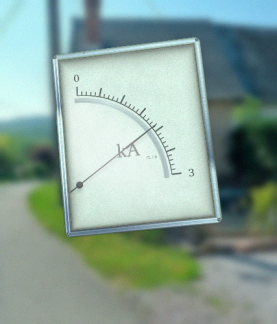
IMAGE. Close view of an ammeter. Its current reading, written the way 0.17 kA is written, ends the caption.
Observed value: 1.9 kA
